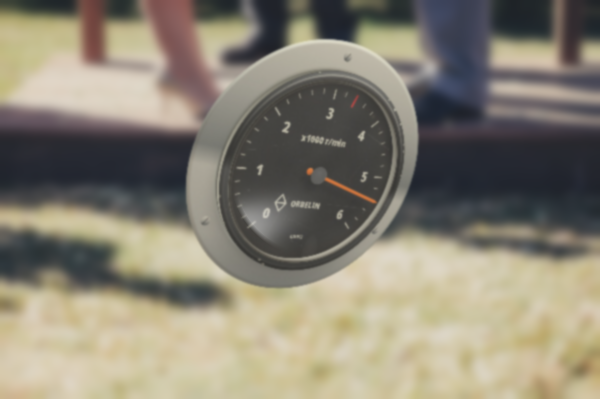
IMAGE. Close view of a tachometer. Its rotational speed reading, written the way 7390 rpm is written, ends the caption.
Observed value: 5400 rpm
